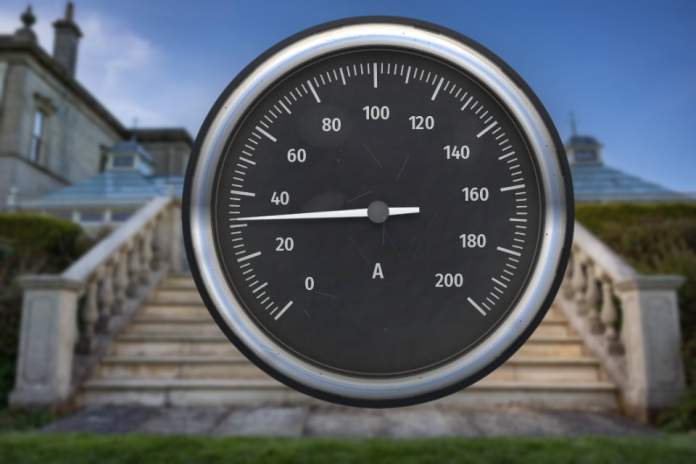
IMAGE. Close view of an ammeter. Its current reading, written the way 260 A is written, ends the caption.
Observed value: 32 A
